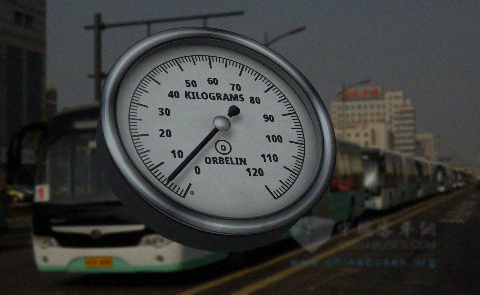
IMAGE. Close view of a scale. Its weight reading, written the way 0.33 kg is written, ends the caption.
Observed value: 5 kg
